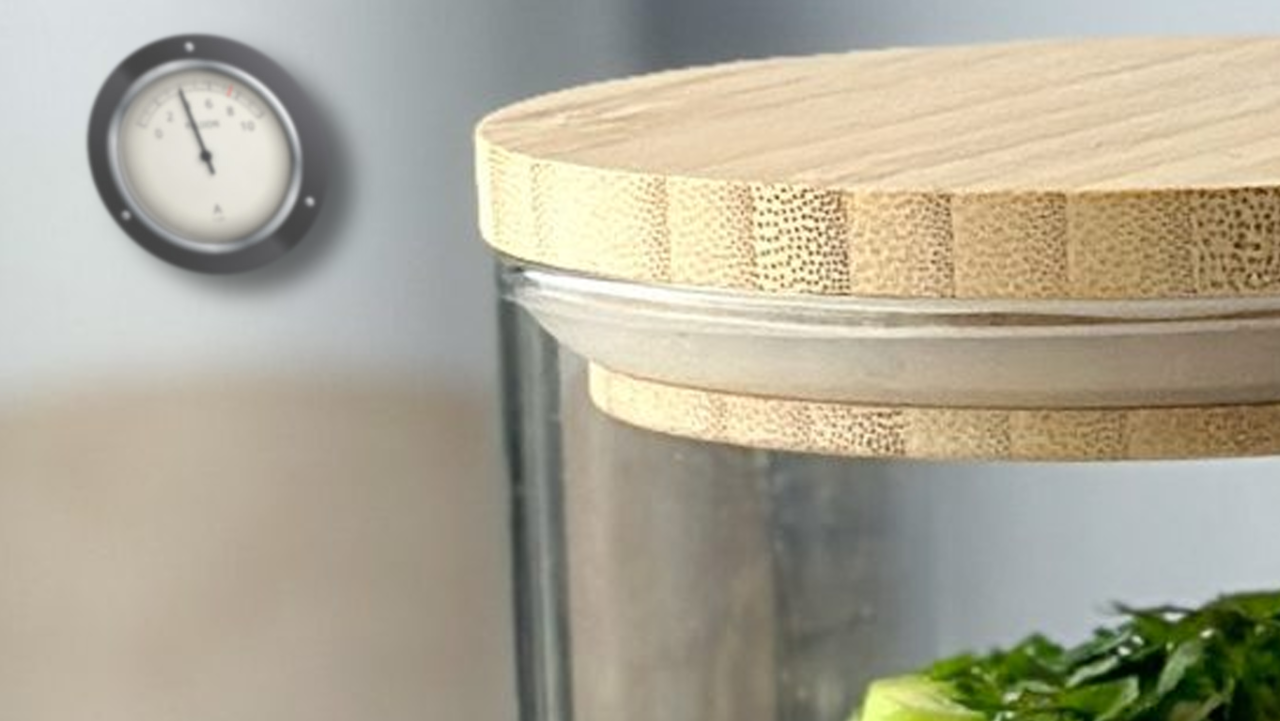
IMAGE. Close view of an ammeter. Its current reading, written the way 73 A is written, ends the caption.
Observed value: 4 A
